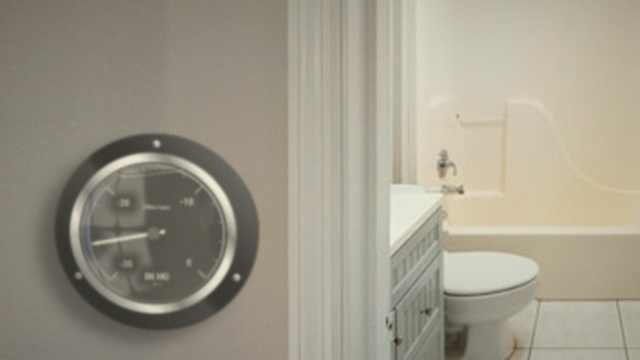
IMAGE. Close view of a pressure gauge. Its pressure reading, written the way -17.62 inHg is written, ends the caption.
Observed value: -26 inHg
